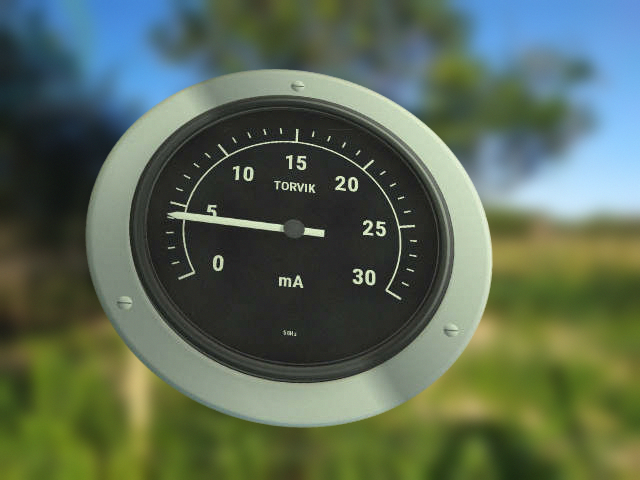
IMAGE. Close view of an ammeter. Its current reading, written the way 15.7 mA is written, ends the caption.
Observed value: 4 mA
